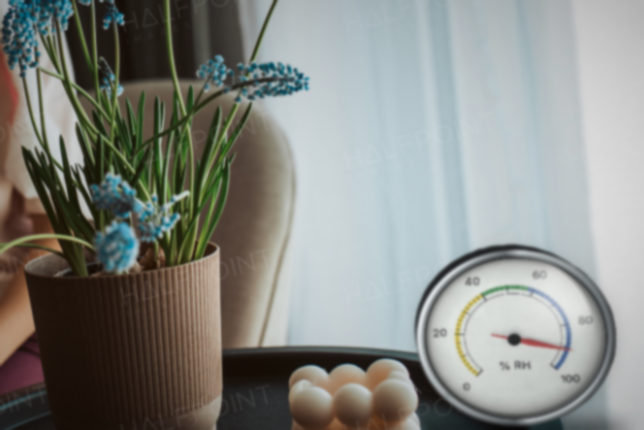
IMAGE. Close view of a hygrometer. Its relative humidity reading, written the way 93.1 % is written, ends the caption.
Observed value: 90 %
